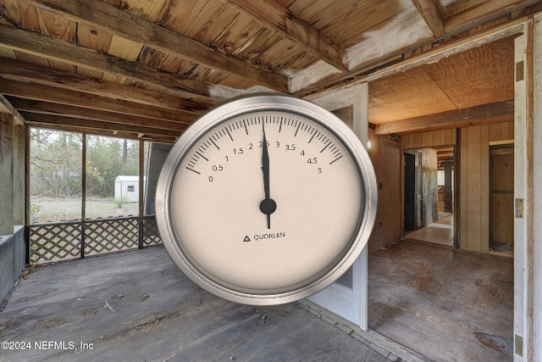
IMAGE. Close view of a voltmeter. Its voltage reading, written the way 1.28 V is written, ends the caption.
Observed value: 2.5 V
